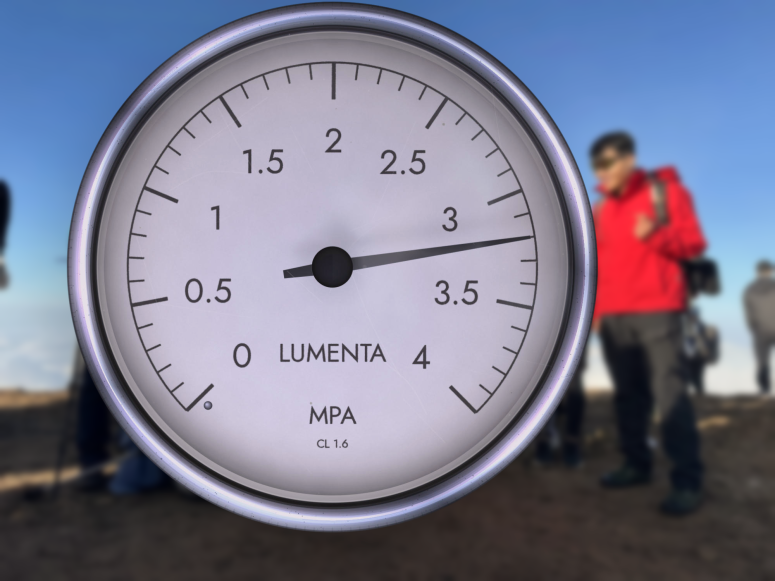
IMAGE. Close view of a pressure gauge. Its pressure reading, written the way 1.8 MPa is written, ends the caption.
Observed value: 3.2 MPa
